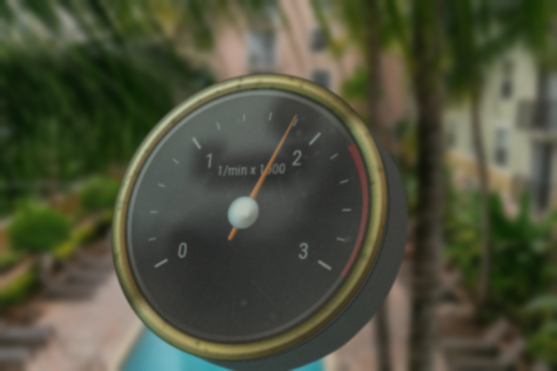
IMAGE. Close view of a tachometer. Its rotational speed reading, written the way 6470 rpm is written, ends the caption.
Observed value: 1800 rpm
